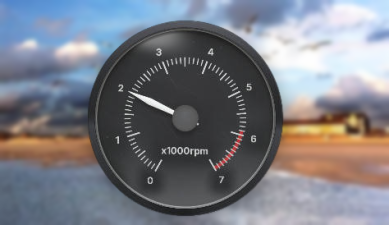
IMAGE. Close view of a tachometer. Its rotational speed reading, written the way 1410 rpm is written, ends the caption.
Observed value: 2000 rpm
